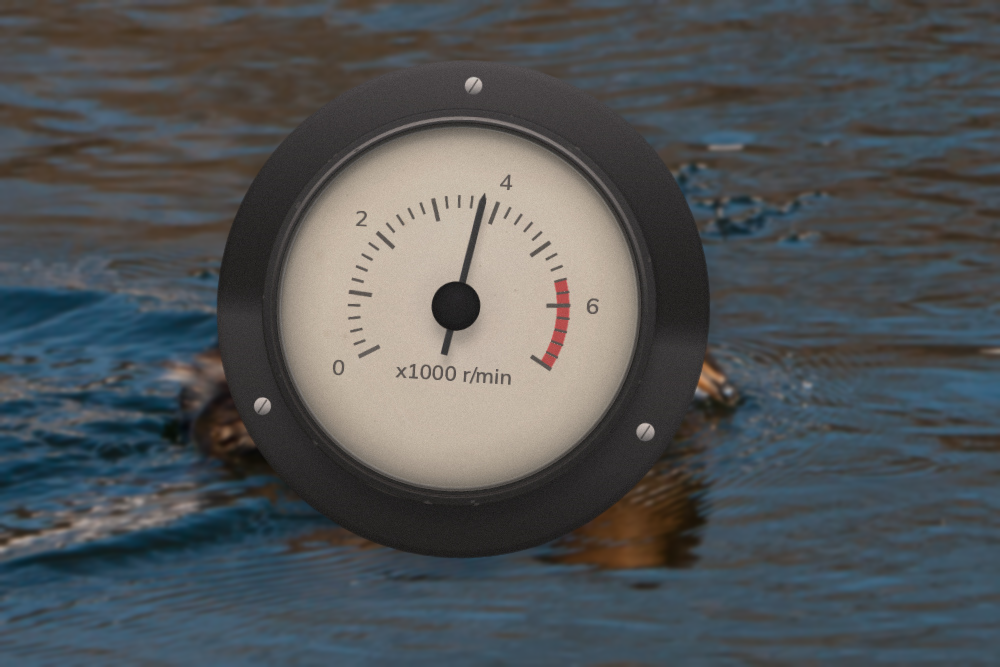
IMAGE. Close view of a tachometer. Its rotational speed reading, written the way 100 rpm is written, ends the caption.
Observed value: 3800 rpm
